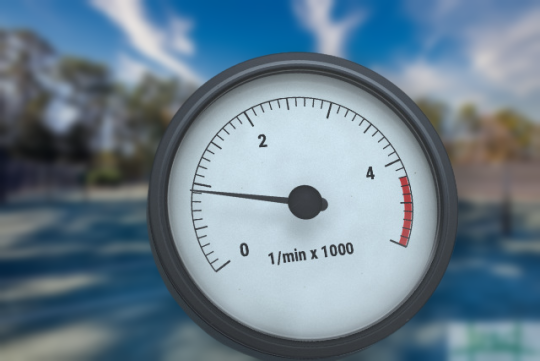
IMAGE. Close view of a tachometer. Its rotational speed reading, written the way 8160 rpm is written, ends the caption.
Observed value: 900 rpm
